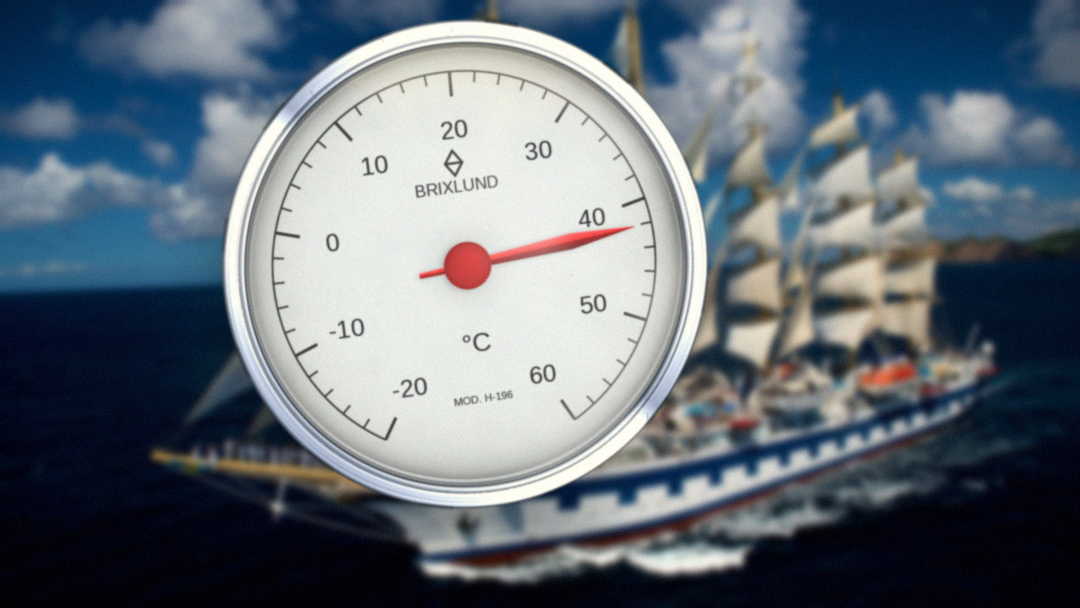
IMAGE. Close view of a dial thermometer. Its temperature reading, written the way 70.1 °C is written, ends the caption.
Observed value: 42 °C
